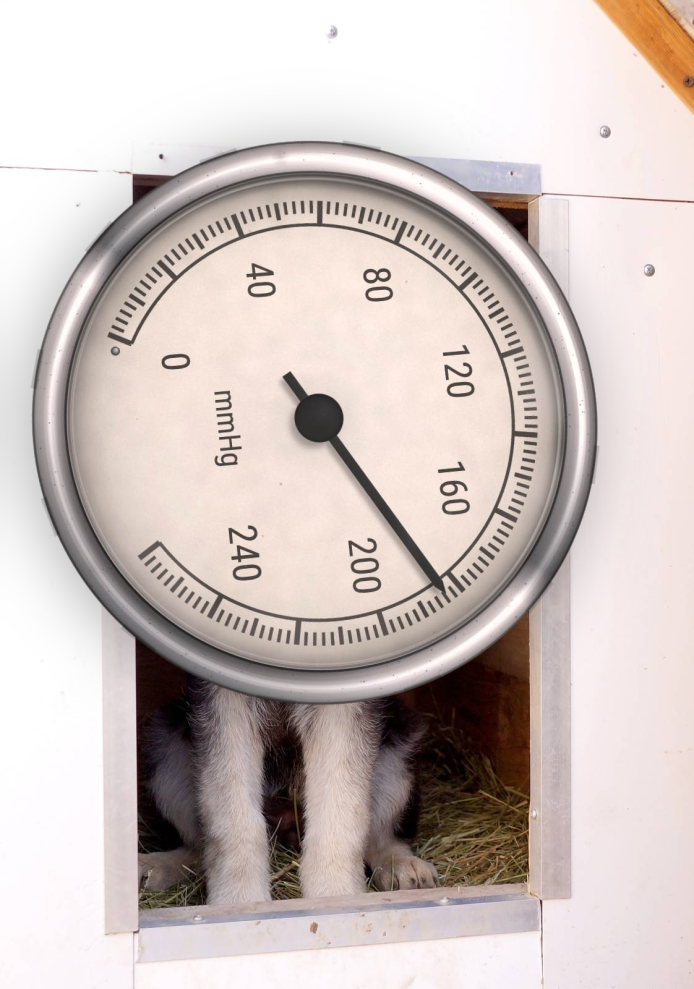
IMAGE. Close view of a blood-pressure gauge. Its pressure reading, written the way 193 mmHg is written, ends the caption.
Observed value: 184 mmHg
